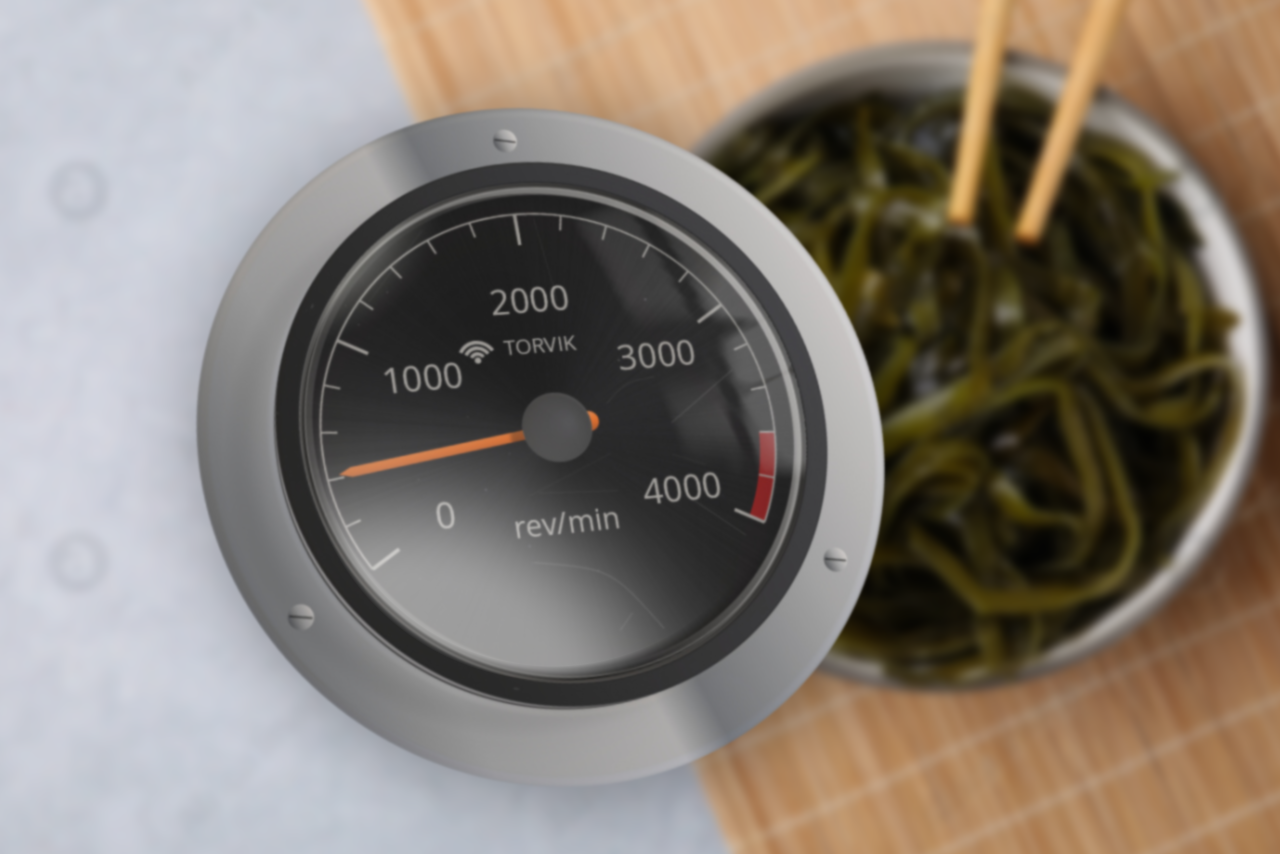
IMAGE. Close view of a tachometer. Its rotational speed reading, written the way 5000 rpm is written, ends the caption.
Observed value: 400 rpm
